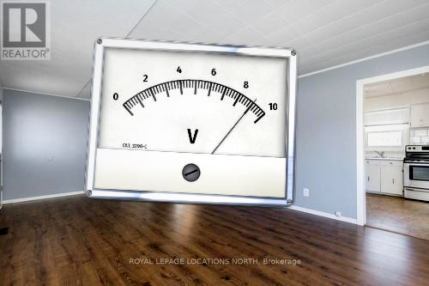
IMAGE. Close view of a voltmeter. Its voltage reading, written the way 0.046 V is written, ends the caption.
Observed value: 9 V
